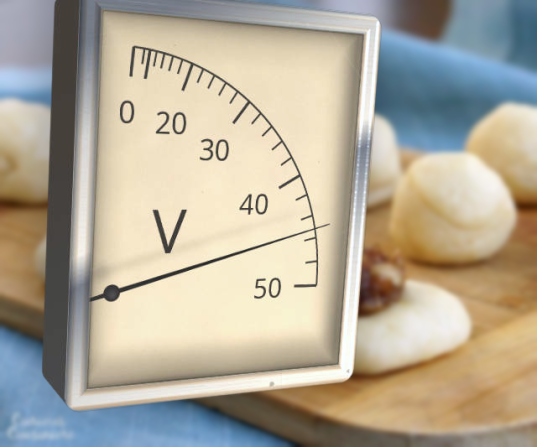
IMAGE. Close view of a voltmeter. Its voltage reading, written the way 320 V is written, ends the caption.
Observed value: 45 V
